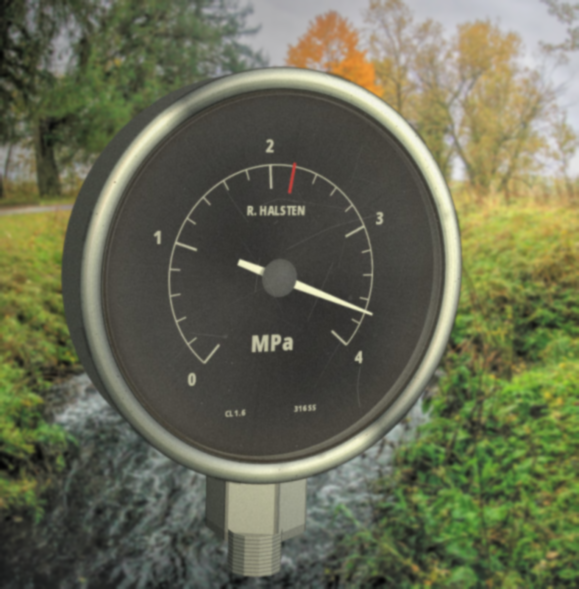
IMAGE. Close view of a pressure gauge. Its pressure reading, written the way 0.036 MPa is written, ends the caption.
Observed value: 3.7 MPa
